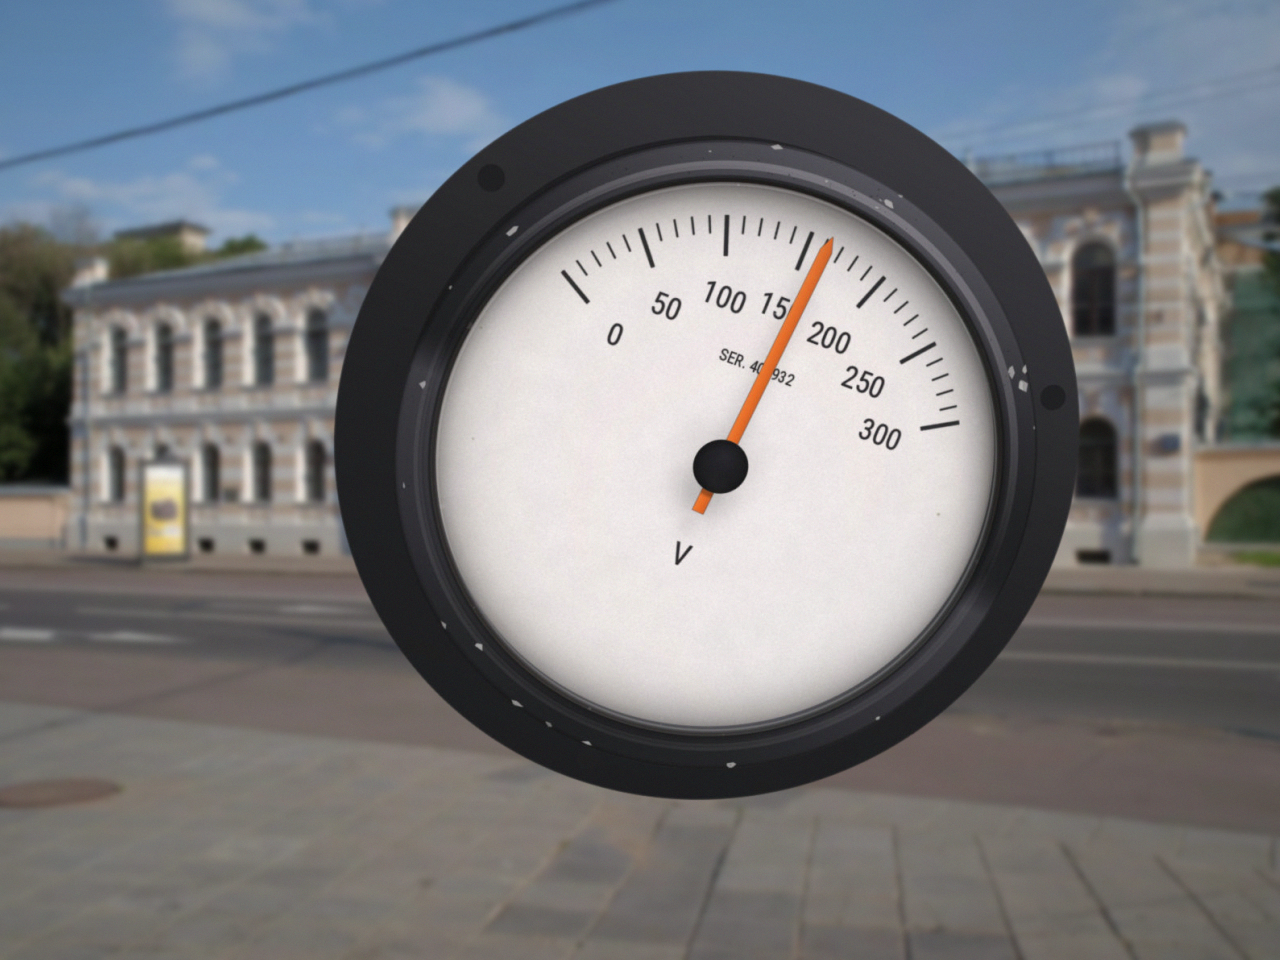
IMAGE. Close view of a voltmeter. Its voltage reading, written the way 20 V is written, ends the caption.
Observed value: 160 V
